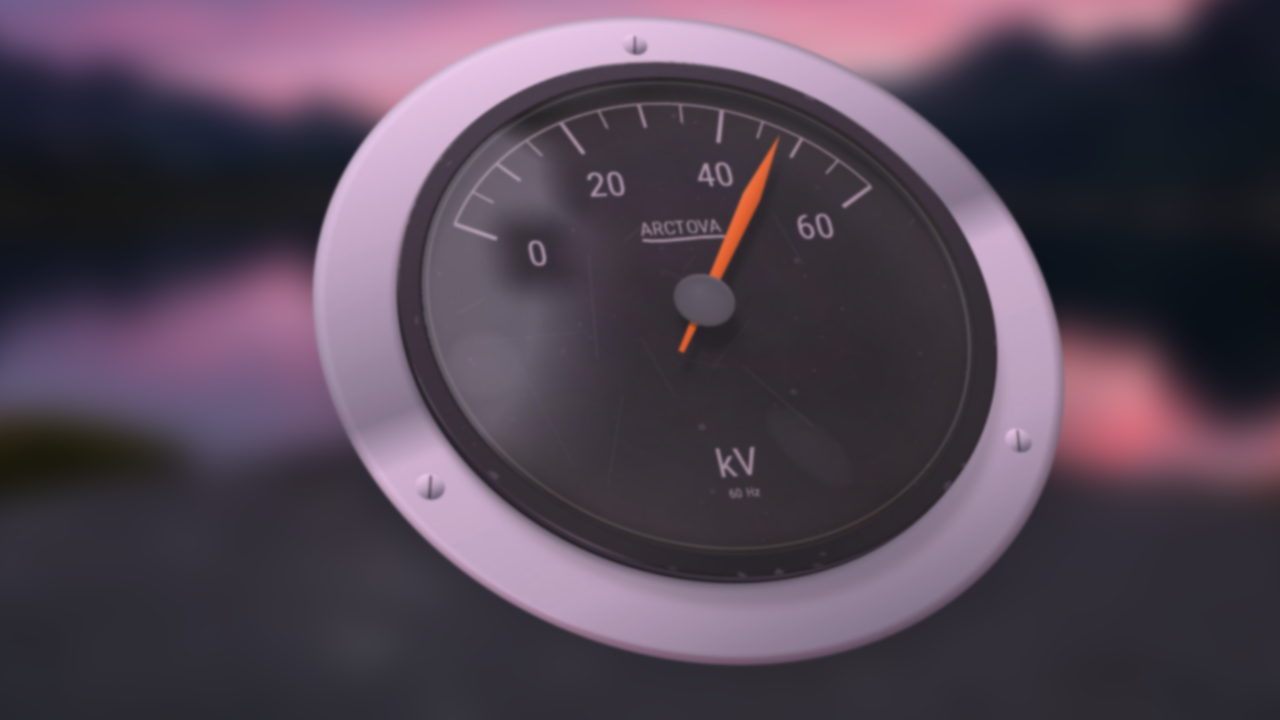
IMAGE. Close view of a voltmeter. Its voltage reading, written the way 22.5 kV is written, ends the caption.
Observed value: 47.5 kV
